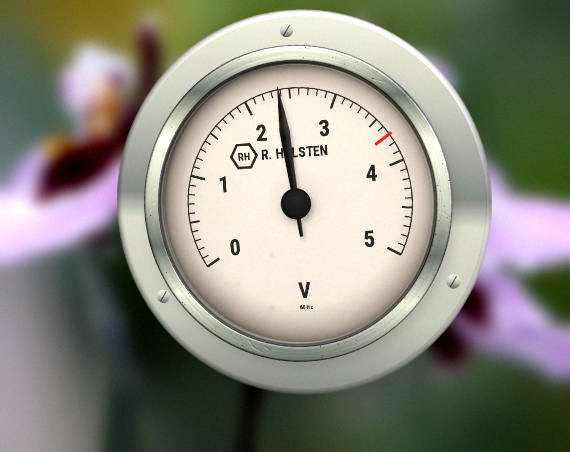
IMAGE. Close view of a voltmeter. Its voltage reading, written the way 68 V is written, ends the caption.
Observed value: 2.4 V
